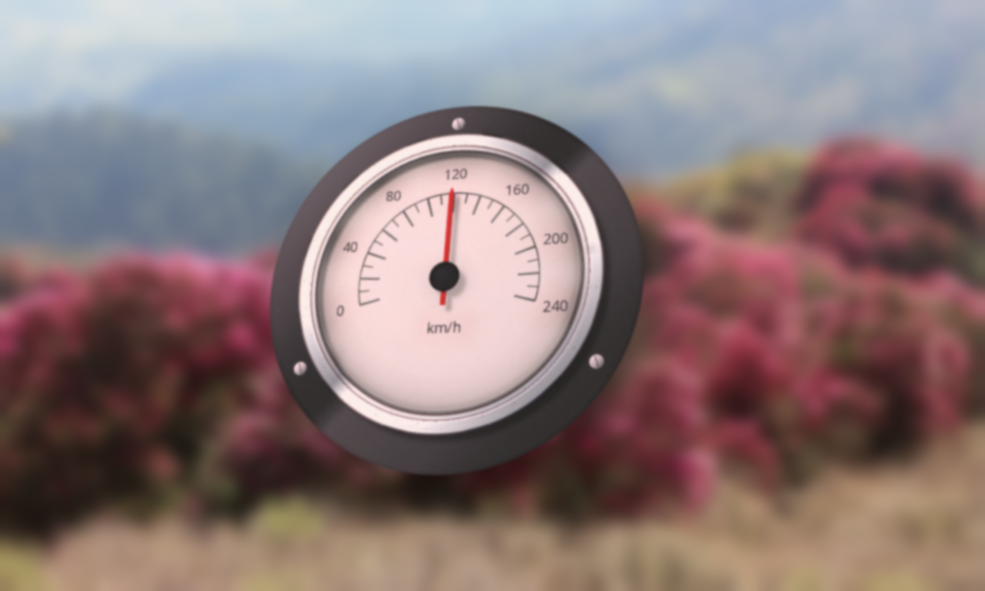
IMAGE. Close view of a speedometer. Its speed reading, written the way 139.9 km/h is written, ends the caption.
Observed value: 120 km/h
